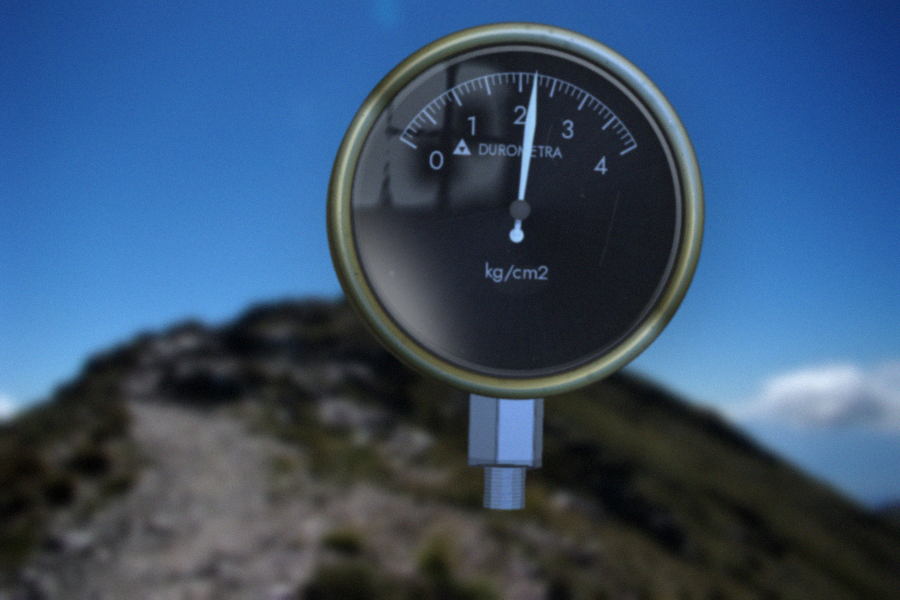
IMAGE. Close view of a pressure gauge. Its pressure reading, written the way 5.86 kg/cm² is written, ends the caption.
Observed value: 2.2 kg/cm²
